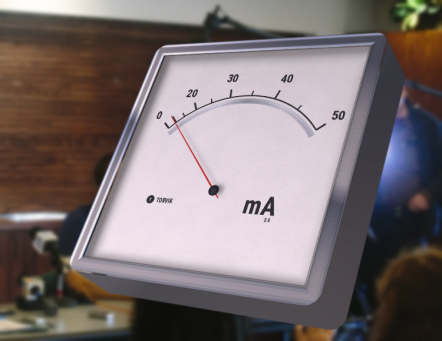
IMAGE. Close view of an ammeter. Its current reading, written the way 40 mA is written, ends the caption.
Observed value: 10 mA
